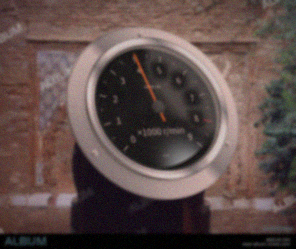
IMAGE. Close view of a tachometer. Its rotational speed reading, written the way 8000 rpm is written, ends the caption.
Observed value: 4000 rpm
